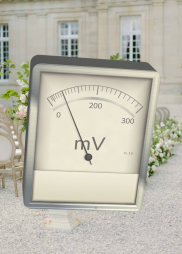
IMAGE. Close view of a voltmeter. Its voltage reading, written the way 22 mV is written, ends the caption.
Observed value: 100 mV
